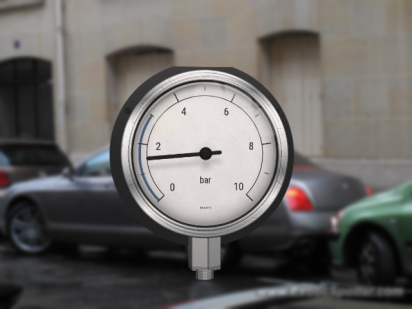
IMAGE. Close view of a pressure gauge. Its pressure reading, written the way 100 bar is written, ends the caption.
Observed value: 1.5 bar
